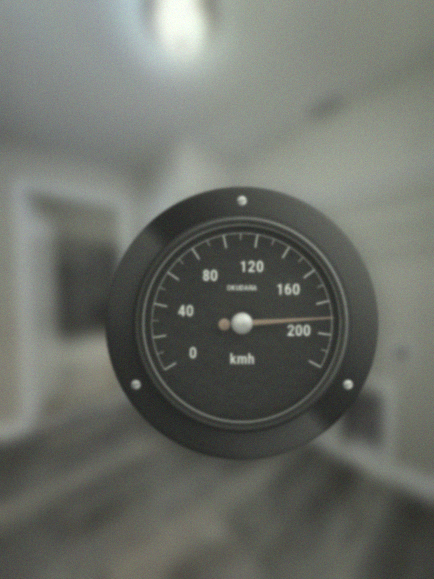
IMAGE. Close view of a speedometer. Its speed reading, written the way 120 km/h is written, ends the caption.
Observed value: 190 km/h
